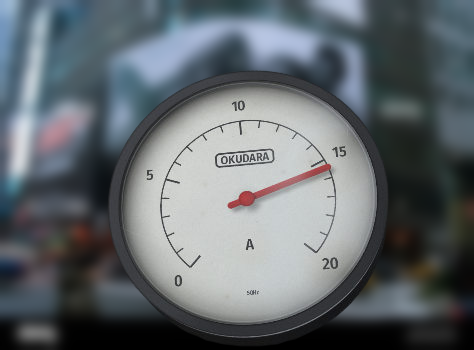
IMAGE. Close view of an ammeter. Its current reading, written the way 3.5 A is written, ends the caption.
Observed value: 15.5 A
